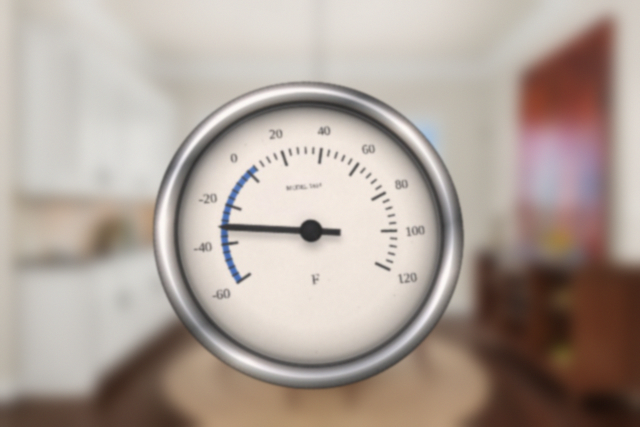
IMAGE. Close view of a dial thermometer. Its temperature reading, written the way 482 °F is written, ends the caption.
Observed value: -32 °F
